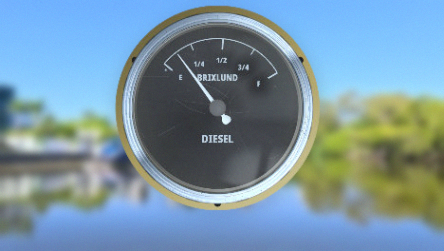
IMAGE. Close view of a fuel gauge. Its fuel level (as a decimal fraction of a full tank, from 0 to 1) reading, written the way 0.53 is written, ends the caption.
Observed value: 0.125
